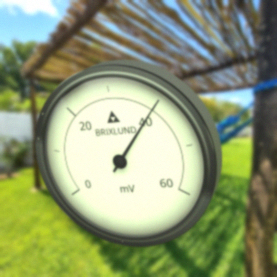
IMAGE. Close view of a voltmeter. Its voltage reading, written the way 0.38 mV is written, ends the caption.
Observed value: 40 mV
